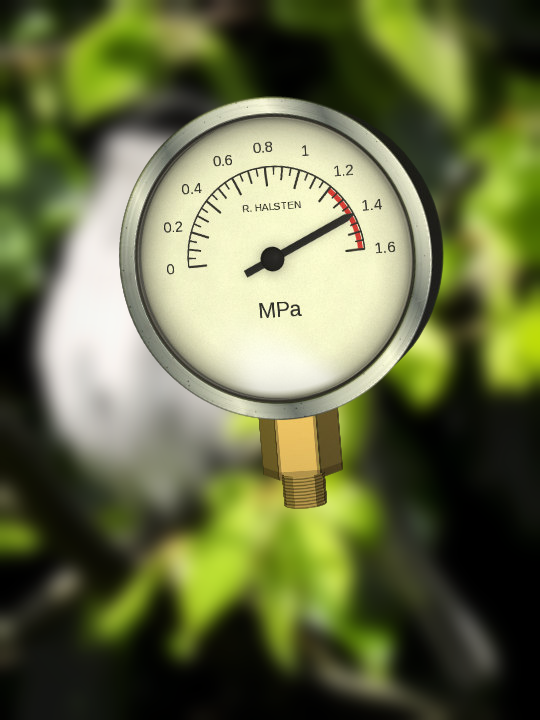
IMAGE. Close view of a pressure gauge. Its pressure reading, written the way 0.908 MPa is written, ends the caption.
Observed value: 1.4 MPa
